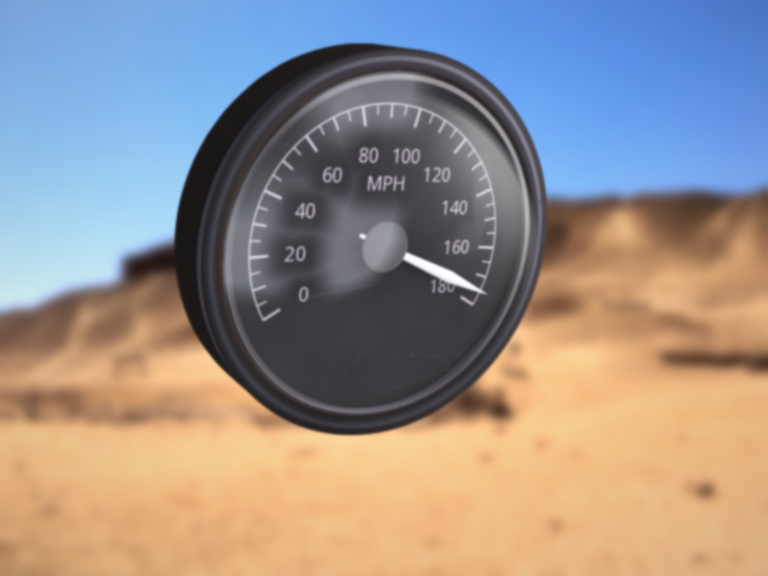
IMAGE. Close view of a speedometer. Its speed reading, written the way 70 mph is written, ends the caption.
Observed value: 175 mph
